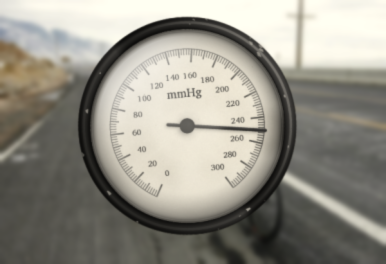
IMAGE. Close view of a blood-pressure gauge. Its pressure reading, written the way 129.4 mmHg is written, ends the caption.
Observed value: 250 mmHg
